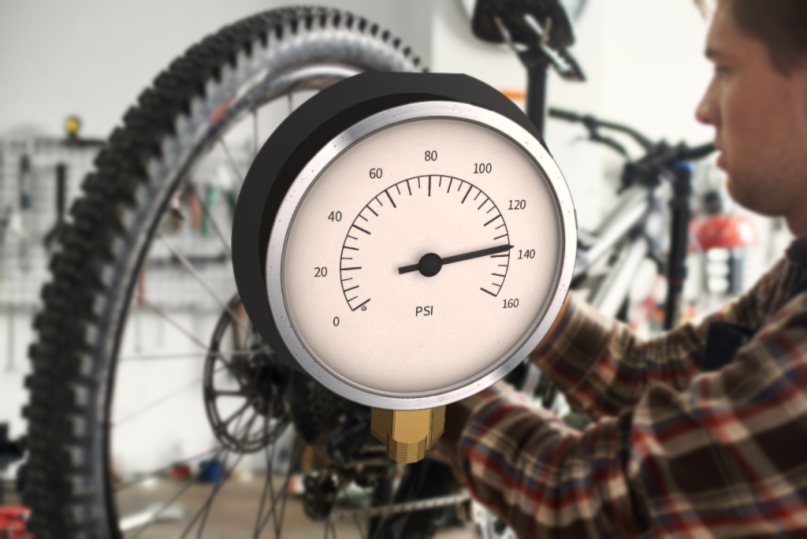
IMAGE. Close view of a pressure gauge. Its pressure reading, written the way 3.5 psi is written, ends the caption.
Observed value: 135 psi
